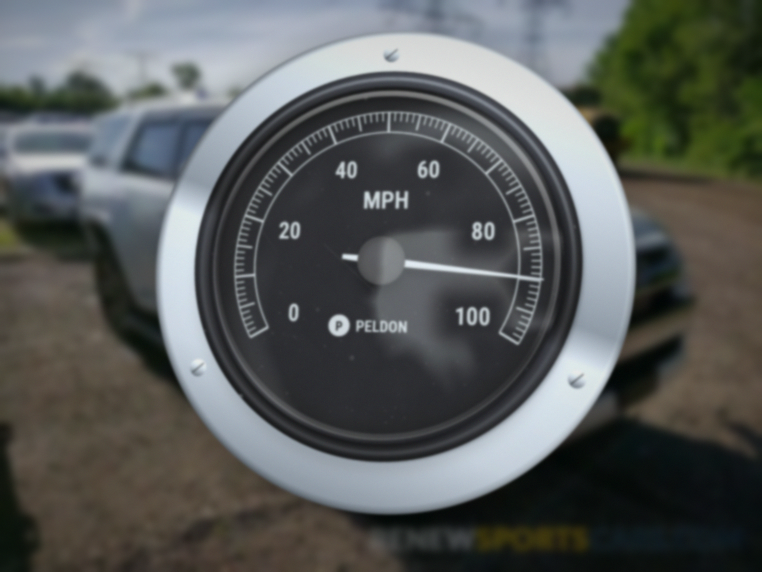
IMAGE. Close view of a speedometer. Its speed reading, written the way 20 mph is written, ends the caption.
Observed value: 90 mph
